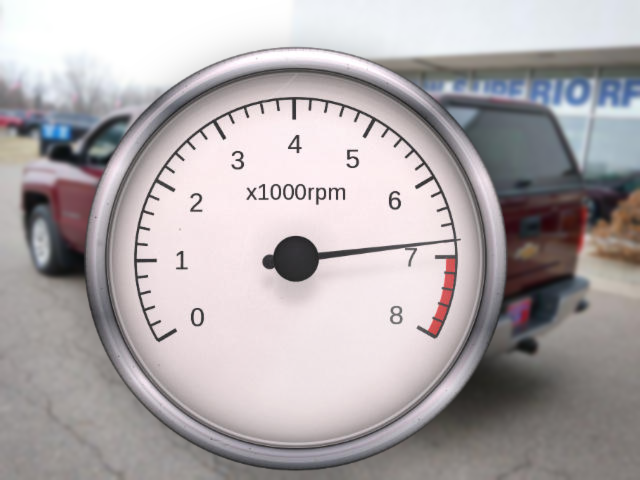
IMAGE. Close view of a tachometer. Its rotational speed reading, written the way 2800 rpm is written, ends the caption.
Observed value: 6800 rpm
